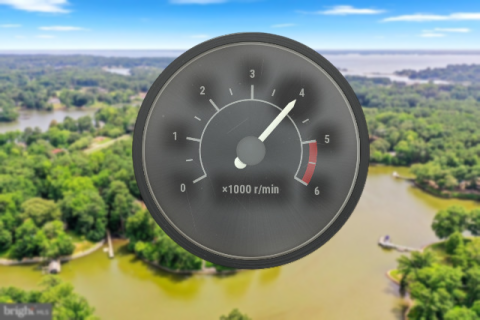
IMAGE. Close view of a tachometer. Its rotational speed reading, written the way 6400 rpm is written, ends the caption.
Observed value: 4000 rpm
